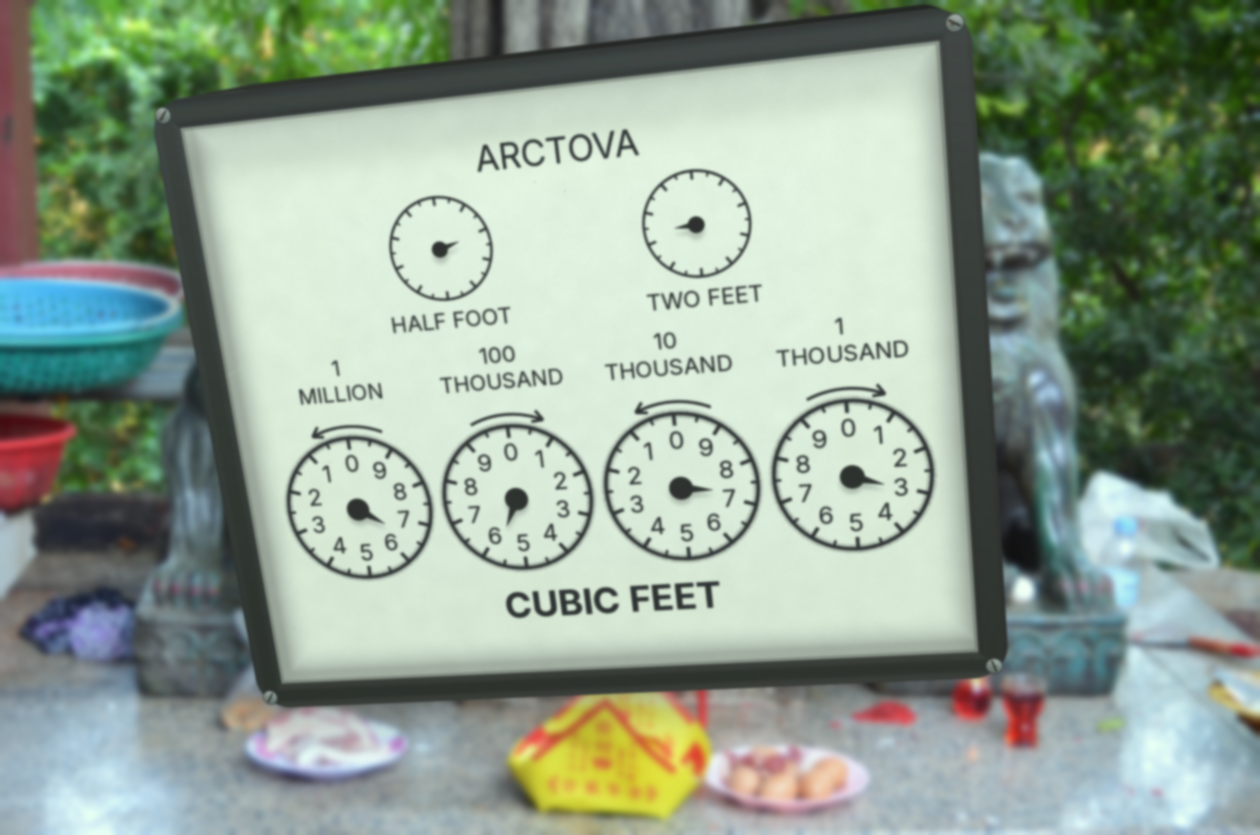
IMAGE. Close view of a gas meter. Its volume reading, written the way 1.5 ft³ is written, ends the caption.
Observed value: 657300 ft³
